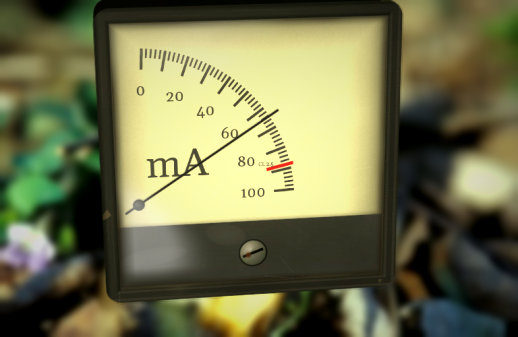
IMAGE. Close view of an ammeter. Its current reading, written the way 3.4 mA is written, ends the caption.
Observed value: 64 mA
